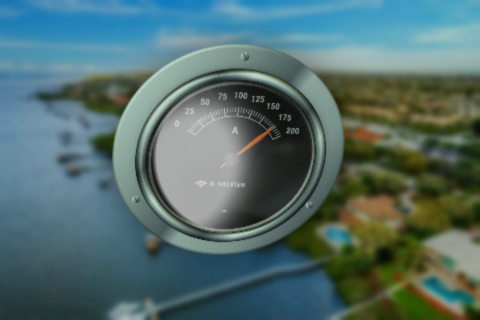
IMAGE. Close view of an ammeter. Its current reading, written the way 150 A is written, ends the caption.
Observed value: 175 A
